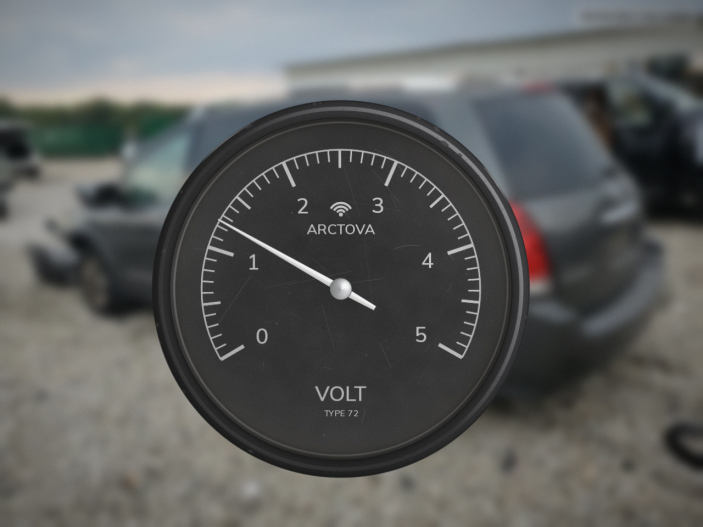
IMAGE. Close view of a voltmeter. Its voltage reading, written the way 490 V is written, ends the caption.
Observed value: 1.25 V
